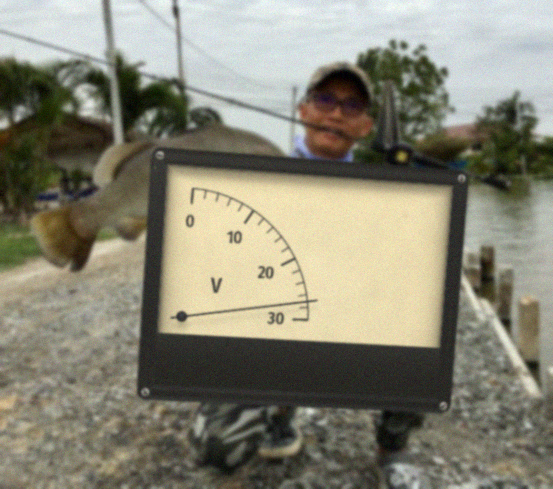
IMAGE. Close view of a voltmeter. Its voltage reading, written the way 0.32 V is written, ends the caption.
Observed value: 27 V
